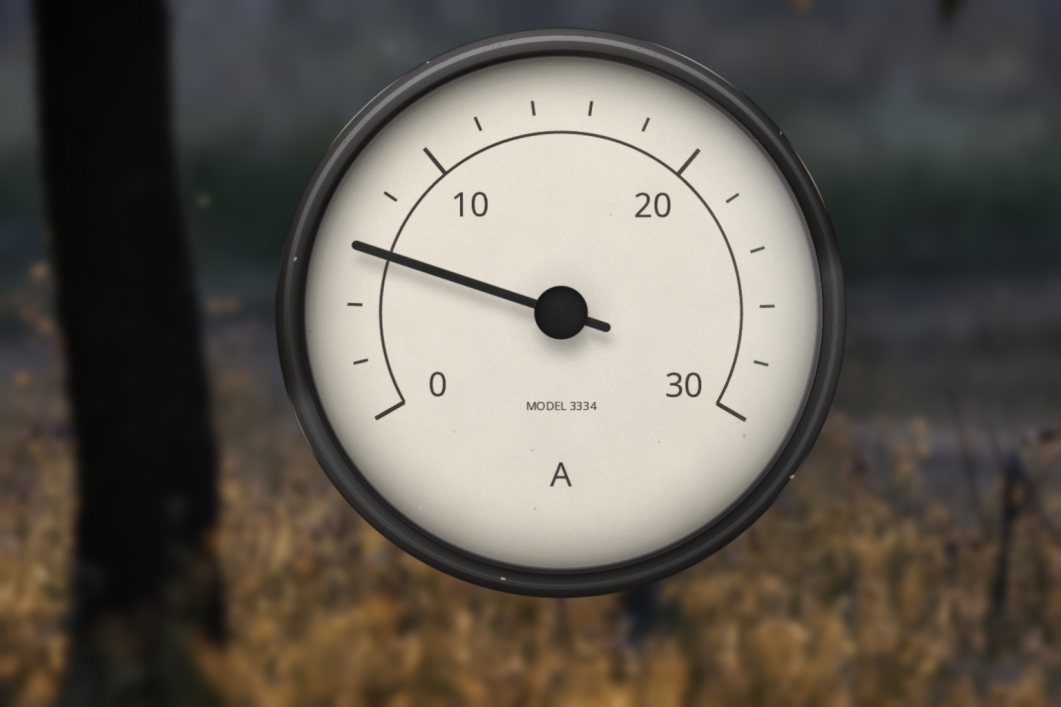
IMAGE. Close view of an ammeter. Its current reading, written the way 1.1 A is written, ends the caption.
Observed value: 6 A
